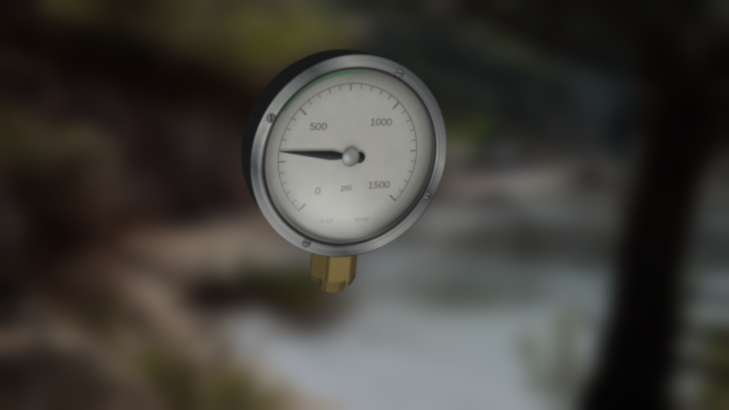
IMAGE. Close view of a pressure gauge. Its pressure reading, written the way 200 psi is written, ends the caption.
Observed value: 300 psi
